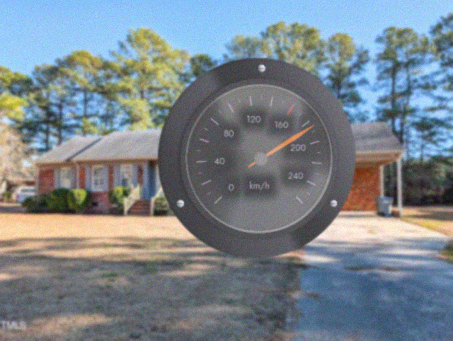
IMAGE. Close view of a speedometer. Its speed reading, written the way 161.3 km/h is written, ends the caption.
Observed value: 185 km/h
